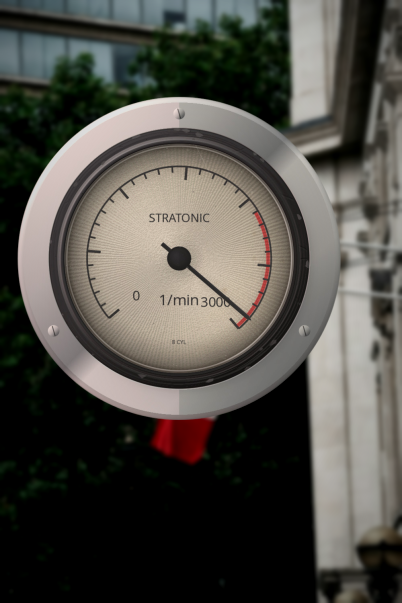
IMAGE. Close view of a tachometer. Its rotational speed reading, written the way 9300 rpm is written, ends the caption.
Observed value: 2900 rpm
